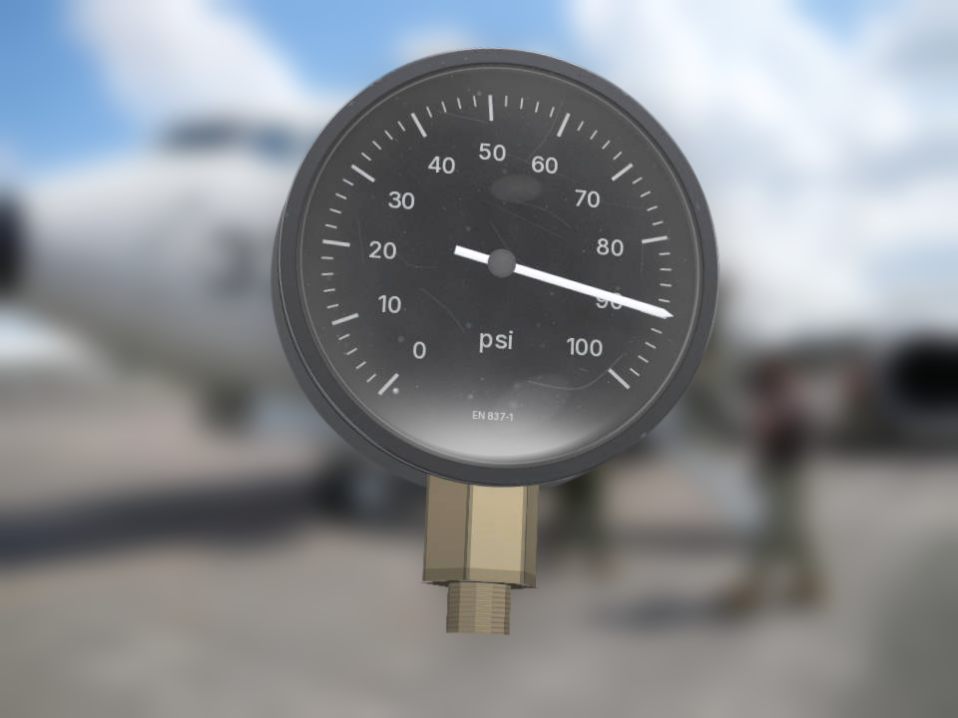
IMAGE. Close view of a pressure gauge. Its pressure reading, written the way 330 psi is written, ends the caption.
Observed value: 90 psi
